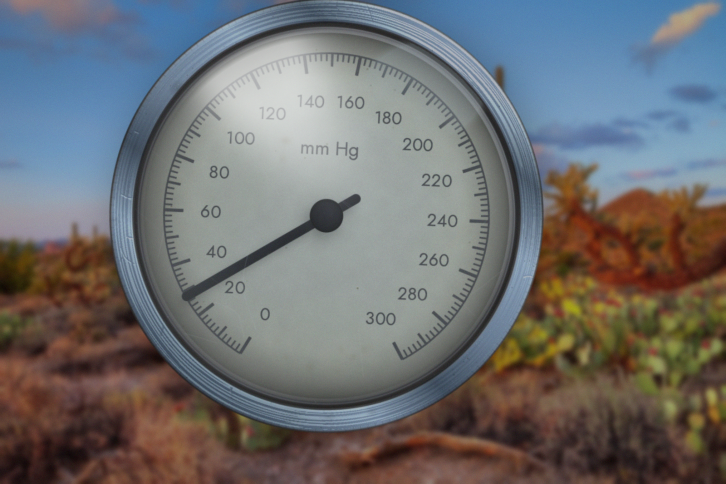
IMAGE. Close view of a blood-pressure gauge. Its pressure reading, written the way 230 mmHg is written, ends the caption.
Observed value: 28 mmHg
